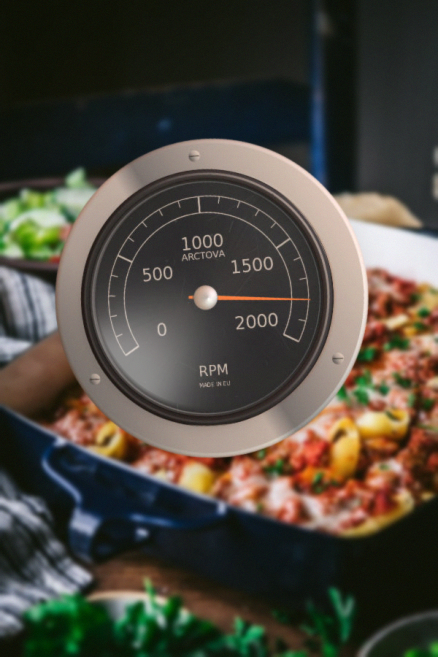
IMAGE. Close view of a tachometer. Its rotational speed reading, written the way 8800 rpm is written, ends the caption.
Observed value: 1800 rpm
